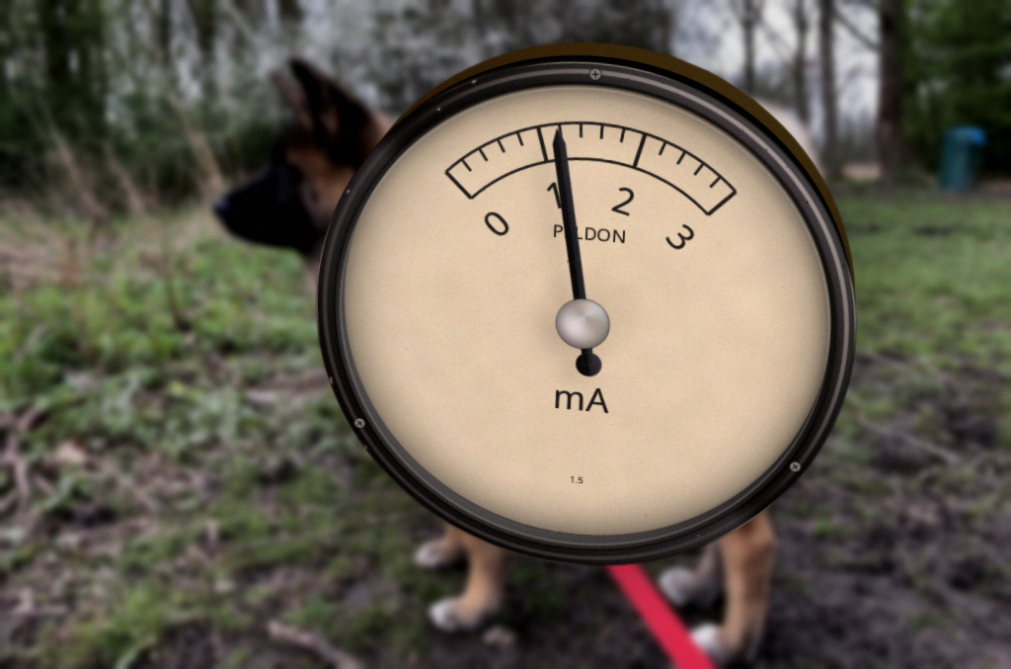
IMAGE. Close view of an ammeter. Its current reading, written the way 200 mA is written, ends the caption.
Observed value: 1.2 mA
